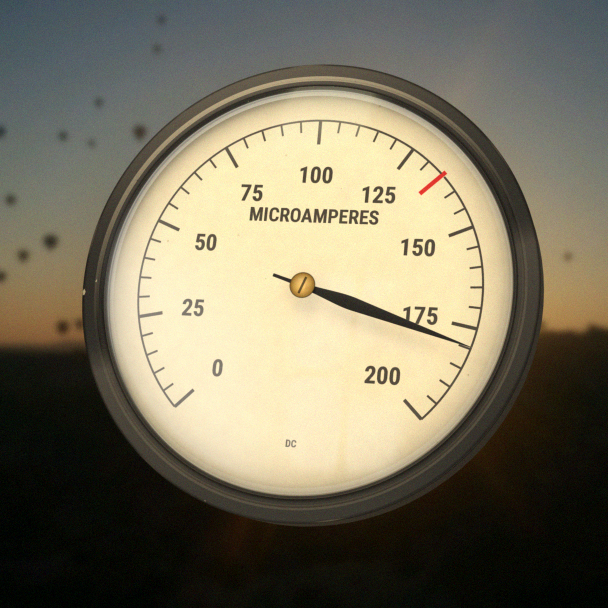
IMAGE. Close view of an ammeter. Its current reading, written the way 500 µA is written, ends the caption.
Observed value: 180 µA
